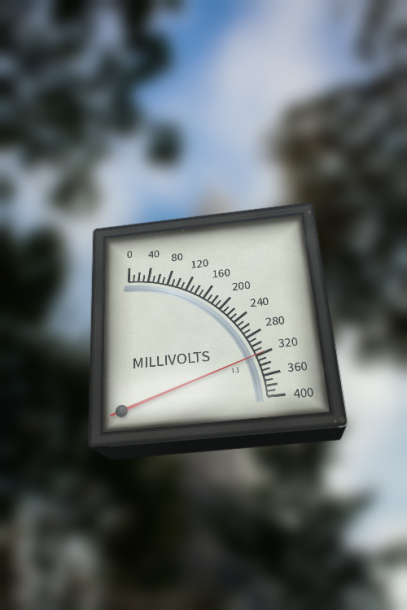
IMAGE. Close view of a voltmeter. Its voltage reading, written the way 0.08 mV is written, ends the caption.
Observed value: 320 mV
